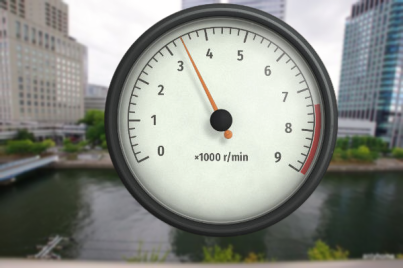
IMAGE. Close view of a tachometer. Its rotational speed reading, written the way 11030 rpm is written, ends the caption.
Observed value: 3400 rpm
